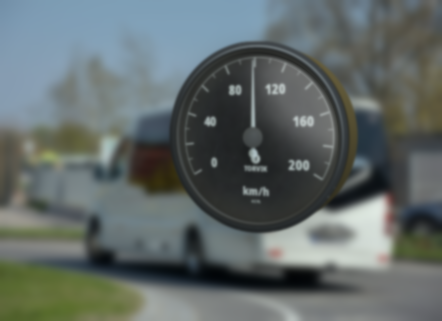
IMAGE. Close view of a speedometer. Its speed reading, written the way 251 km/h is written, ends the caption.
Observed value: 100 km/h
